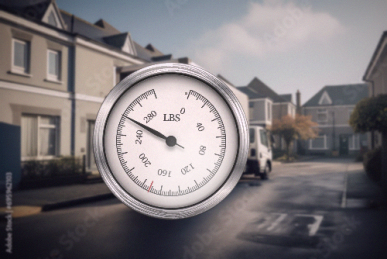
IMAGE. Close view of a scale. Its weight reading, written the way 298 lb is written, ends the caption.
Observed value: 260 lb
